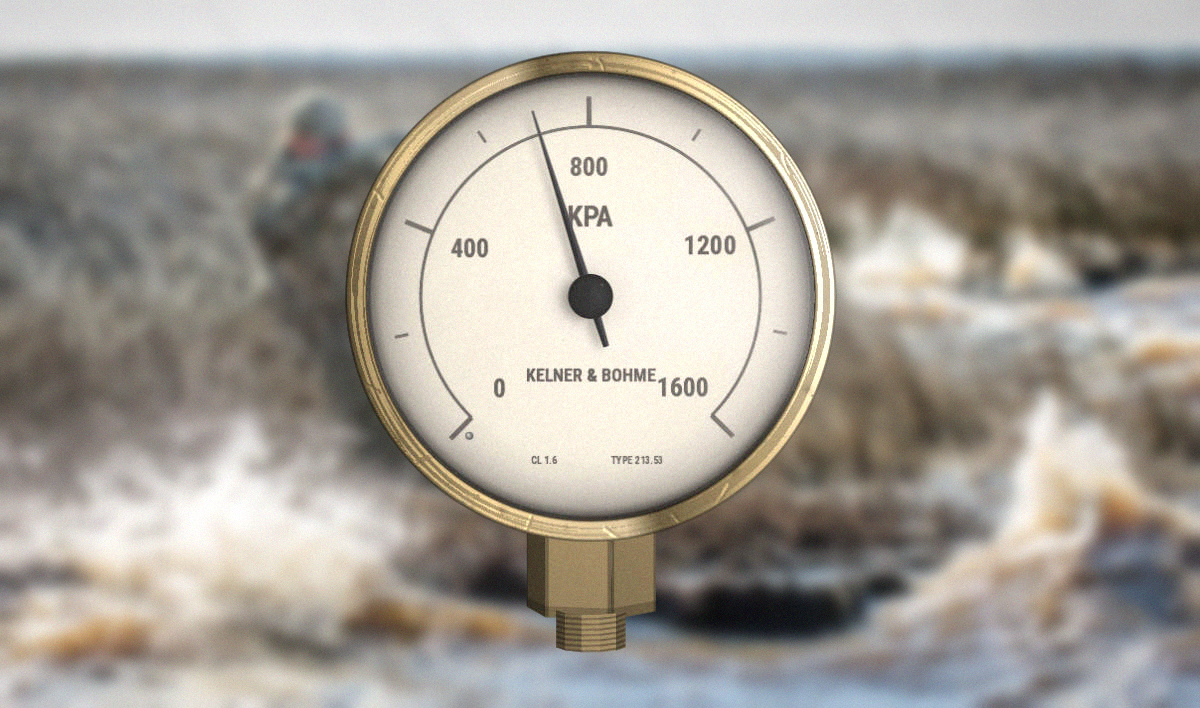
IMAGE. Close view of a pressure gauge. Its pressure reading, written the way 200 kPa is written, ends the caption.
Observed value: 700 kPa
